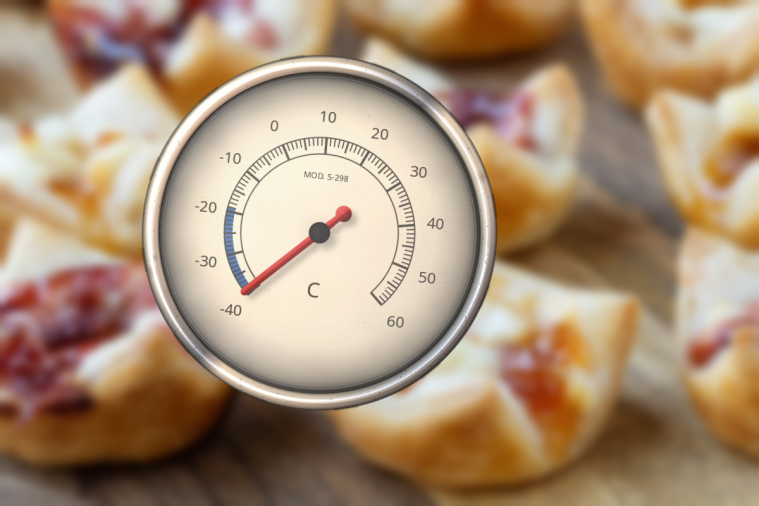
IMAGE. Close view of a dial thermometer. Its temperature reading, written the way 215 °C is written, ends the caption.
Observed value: -39 °C
